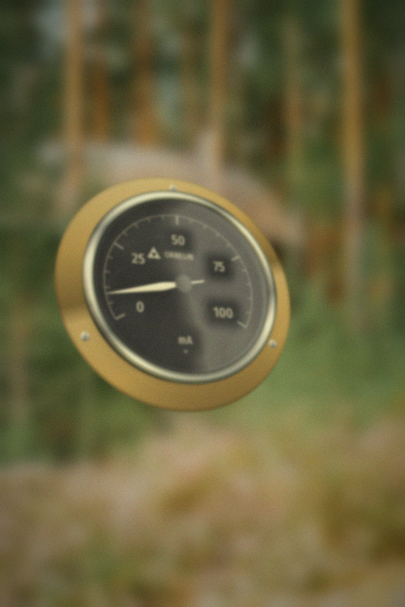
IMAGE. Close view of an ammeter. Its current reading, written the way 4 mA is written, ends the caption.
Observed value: 7.5 mA
